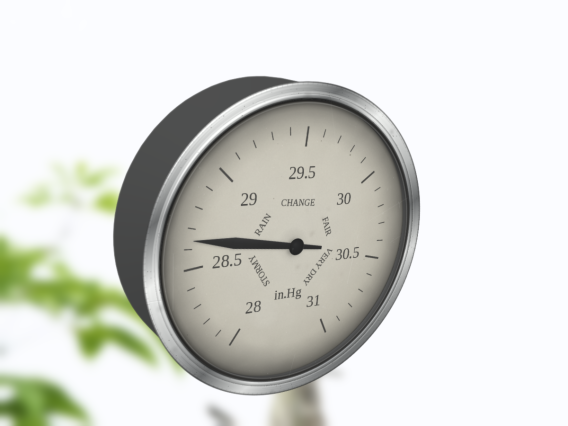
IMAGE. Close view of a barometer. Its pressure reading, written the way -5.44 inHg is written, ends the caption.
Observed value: 28.65 inHg
